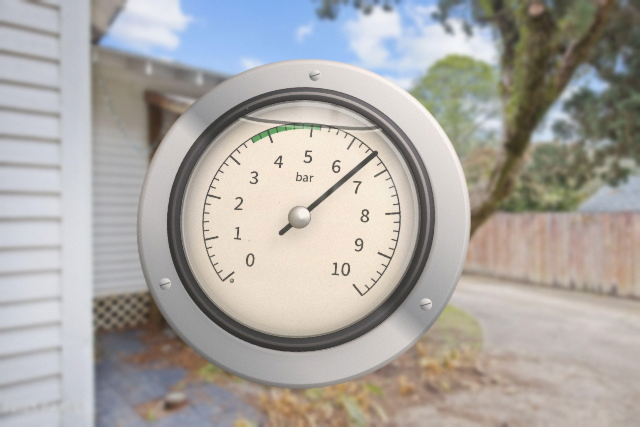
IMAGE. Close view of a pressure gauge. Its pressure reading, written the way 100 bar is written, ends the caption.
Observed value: 6.6 bar
